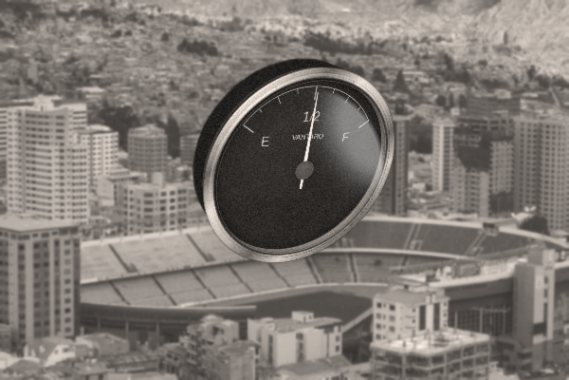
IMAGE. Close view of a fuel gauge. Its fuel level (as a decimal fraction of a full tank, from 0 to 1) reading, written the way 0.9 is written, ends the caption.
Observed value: 0.5
